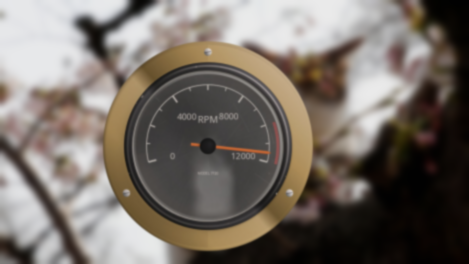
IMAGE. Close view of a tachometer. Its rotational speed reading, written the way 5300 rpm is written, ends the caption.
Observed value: 11500 rpm
